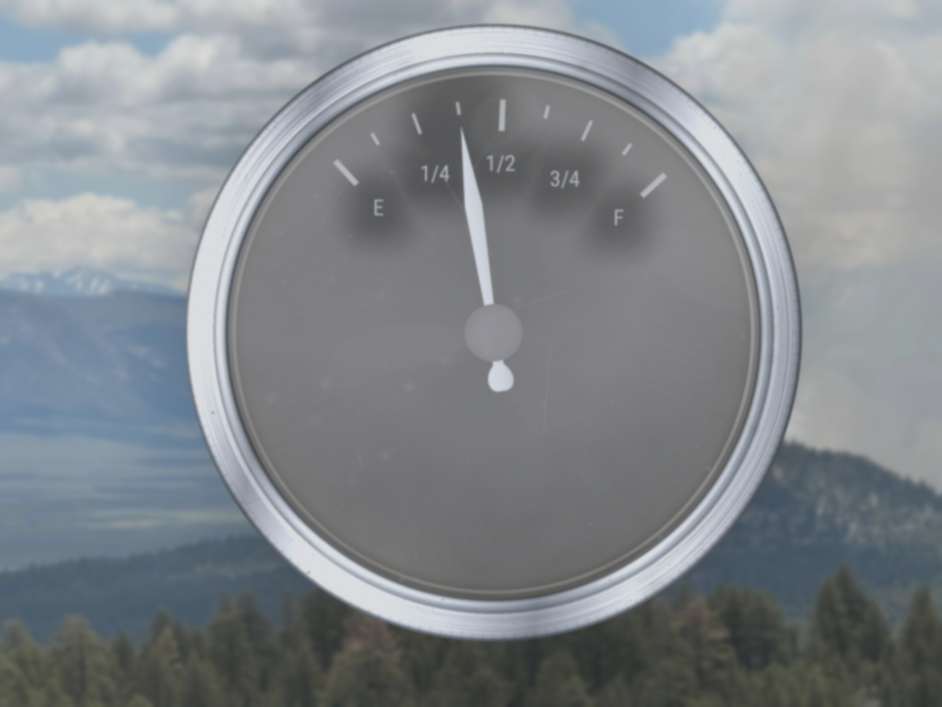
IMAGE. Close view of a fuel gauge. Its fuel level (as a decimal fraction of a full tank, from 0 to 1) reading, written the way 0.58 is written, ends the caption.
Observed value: 0.375
